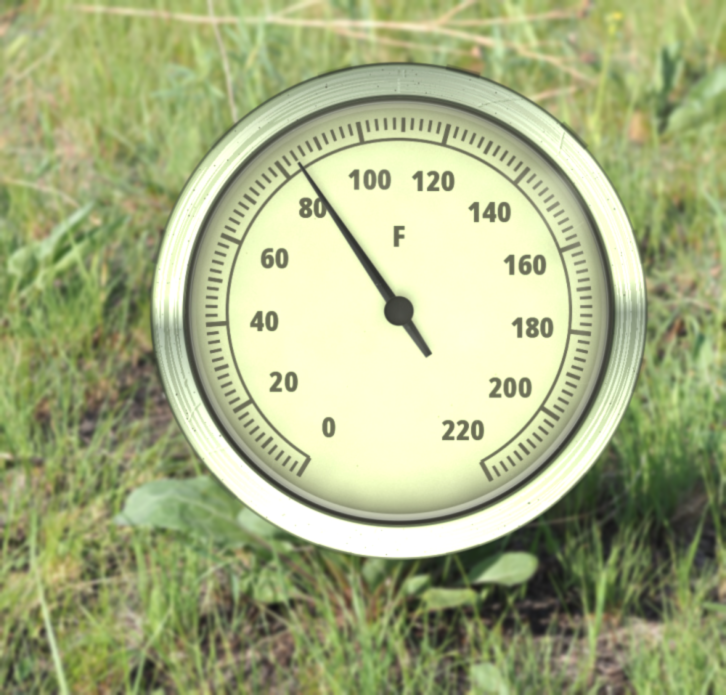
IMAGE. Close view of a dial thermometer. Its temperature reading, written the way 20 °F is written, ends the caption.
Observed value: 84 °F
